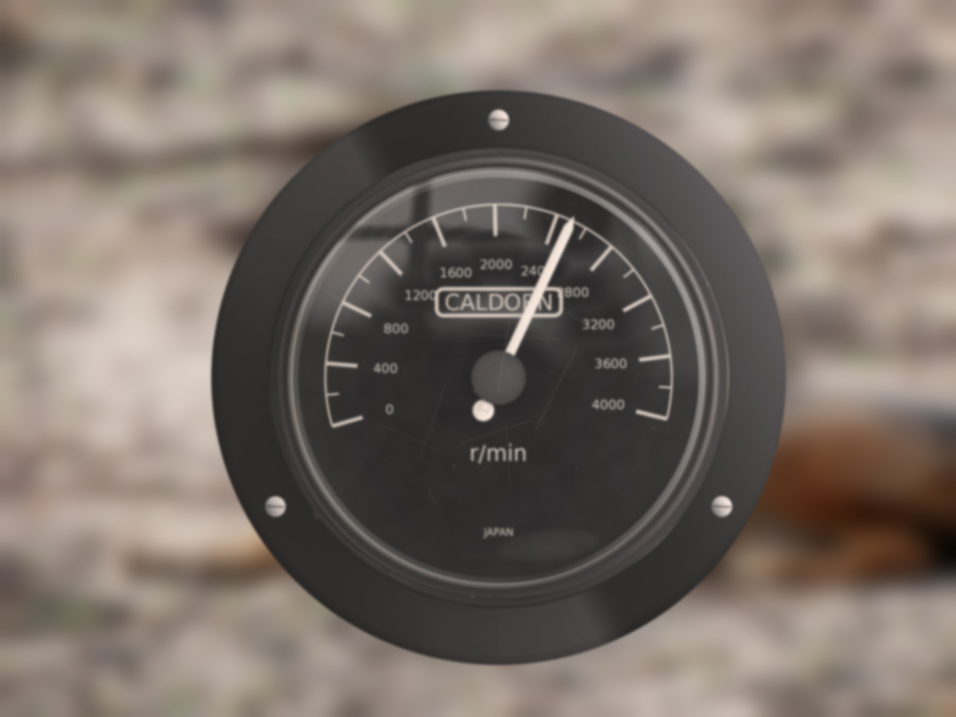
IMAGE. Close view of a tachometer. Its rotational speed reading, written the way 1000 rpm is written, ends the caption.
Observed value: 2500 rpm
